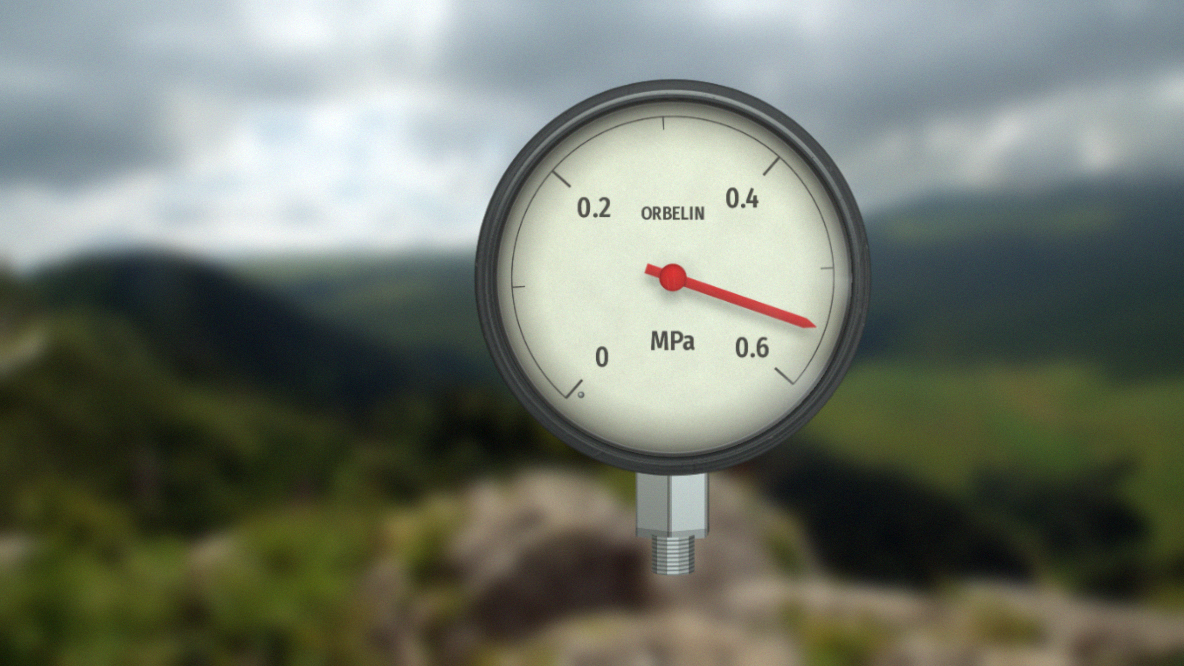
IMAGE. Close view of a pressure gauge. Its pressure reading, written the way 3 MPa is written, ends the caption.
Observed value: 0.55 MPa
